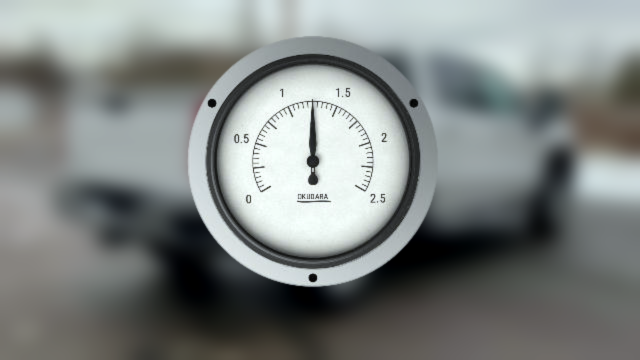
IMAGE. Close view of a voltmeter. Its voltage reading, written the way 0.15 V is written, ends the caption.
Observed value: 1.25 V
